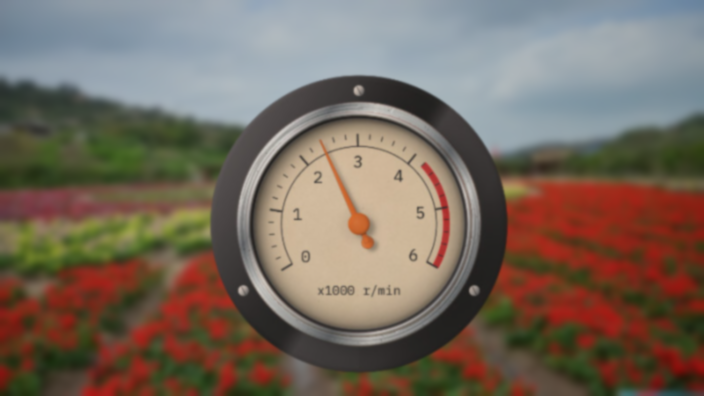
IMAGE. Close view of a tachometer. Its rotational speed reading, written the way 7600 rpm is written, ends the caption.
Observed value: 2400 rpm
